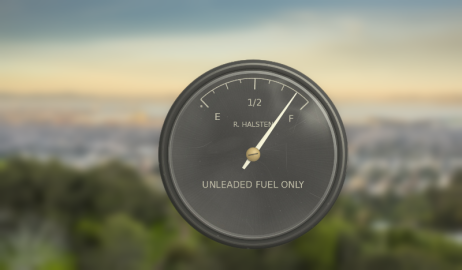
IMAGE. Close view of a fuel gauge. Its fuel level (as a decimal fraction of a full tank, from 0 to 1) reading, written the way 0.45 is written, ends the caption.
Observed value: 0.875
